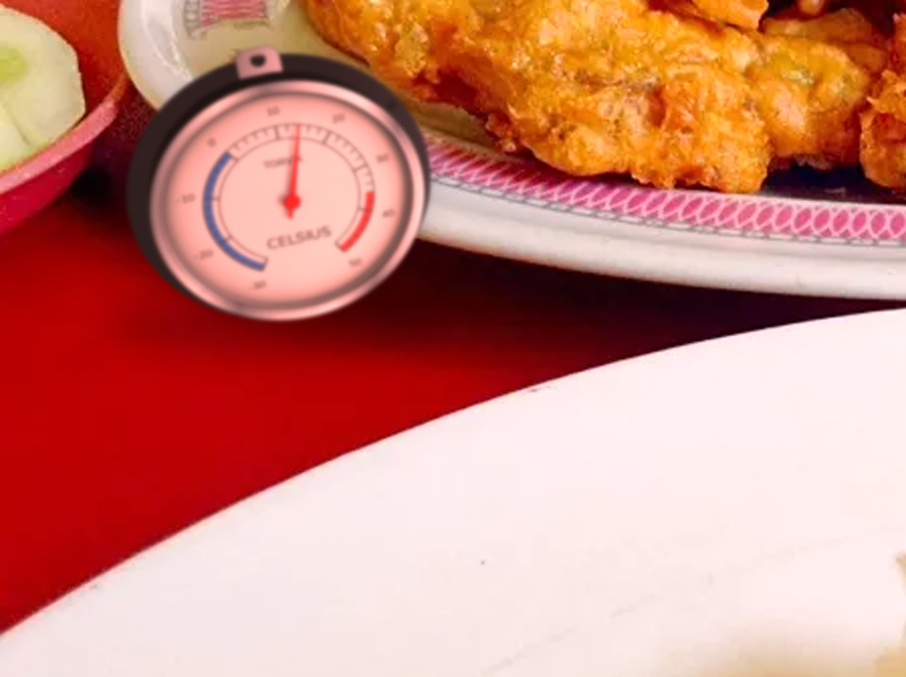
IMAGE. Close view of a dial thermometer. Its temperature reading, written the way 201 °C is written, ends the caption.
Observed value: 14 °C
